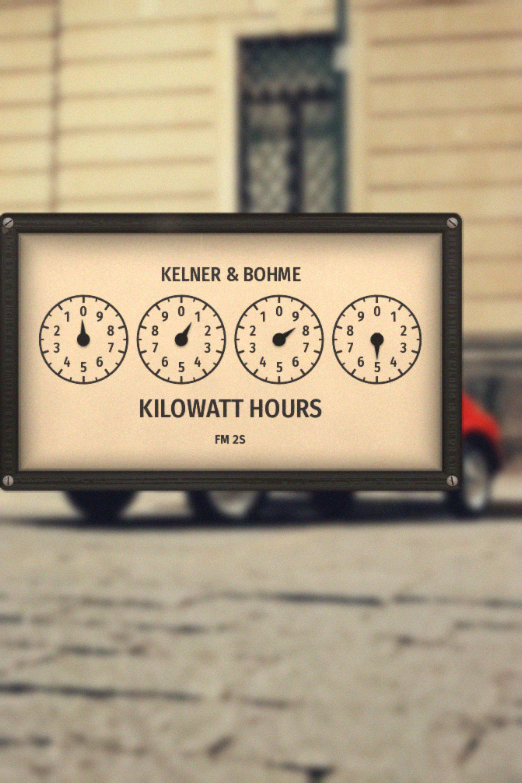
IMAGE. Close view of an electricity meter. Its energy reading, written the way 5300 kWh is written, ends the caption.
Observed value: 85 kWh
